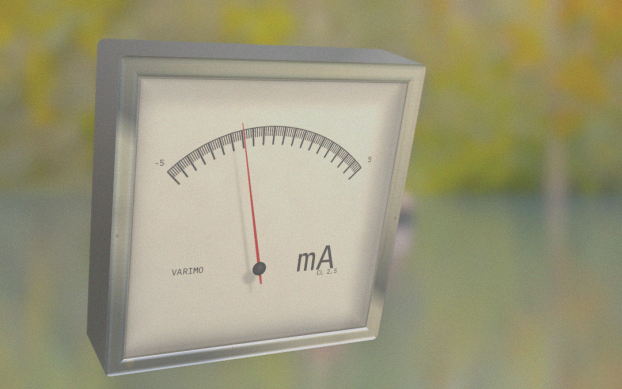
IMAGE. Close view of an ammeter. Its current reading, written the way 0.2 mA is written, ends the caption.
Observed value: -1.5 mA
